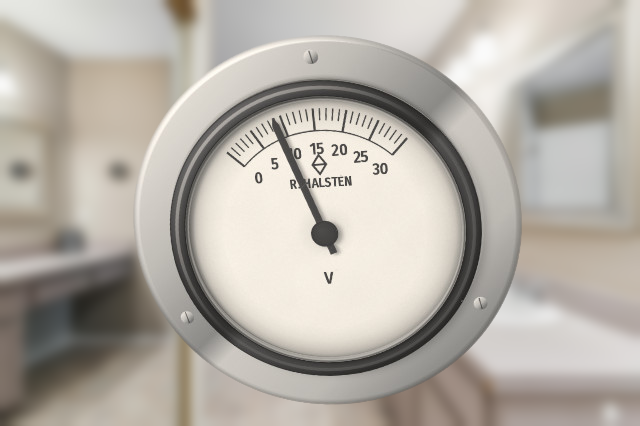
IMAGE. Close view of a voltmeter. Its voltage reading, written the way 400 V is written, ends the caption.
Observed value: 9 V
